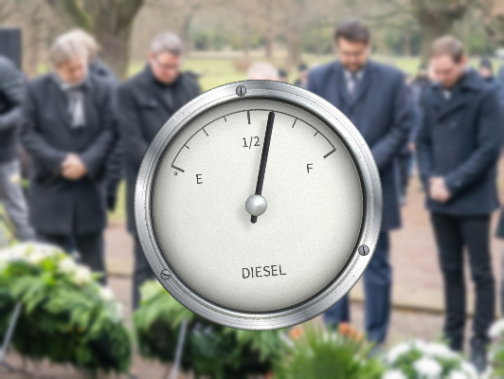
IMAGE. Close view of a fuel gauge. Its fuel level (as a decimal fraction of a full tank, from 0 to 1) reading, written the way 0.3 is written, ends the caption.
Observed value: 0.625
